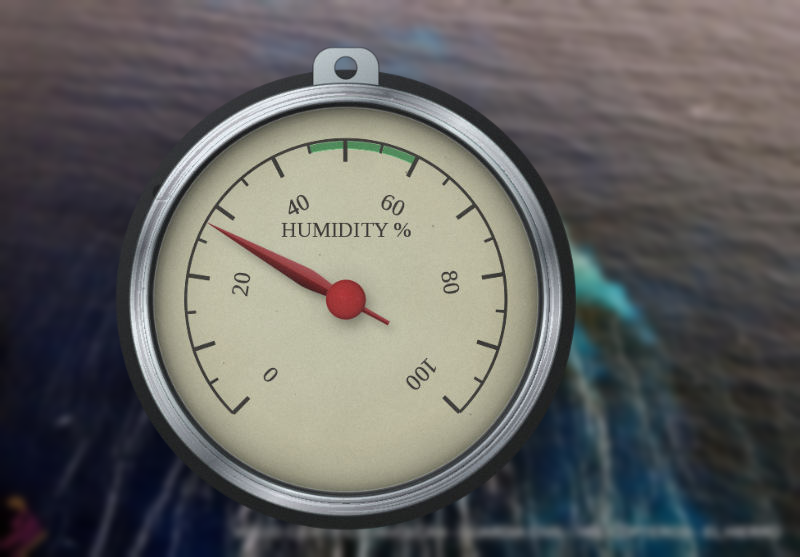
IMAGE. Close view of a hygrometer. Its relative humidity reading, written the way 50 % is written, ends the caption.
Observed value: 27.5 %
